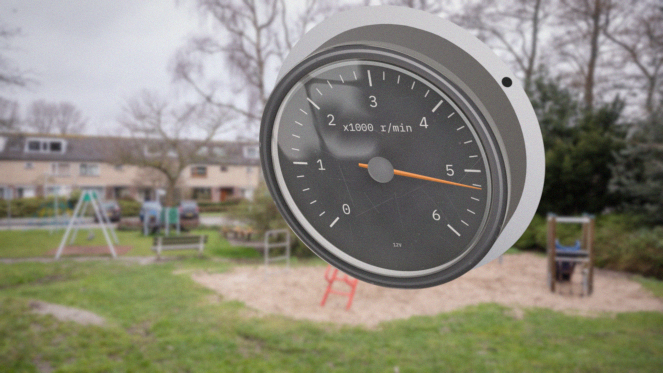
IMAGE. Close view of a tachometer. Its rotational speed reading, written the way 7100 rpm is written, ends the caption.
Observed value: 5200 rpm
